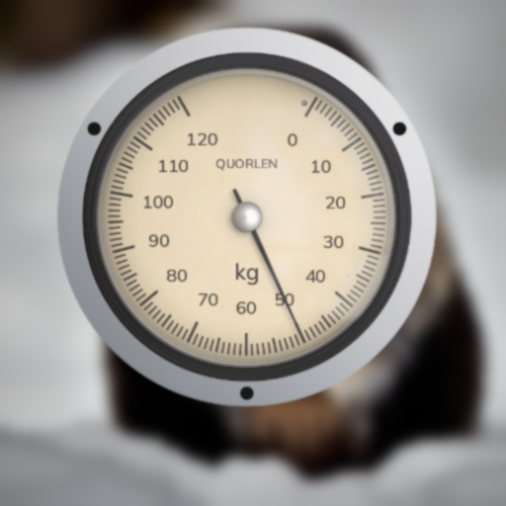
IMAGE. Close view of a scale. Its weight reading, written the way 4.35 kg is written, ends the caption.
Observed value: 50 kg
